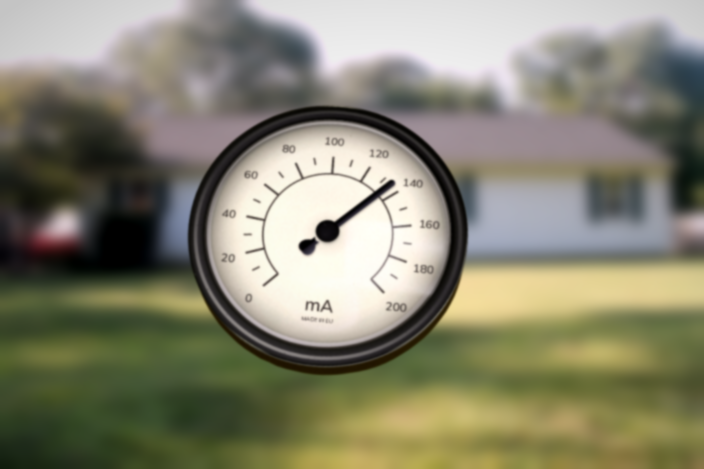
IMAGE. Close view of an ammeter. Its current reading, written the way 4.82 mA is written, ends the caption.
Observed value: 135 mA
